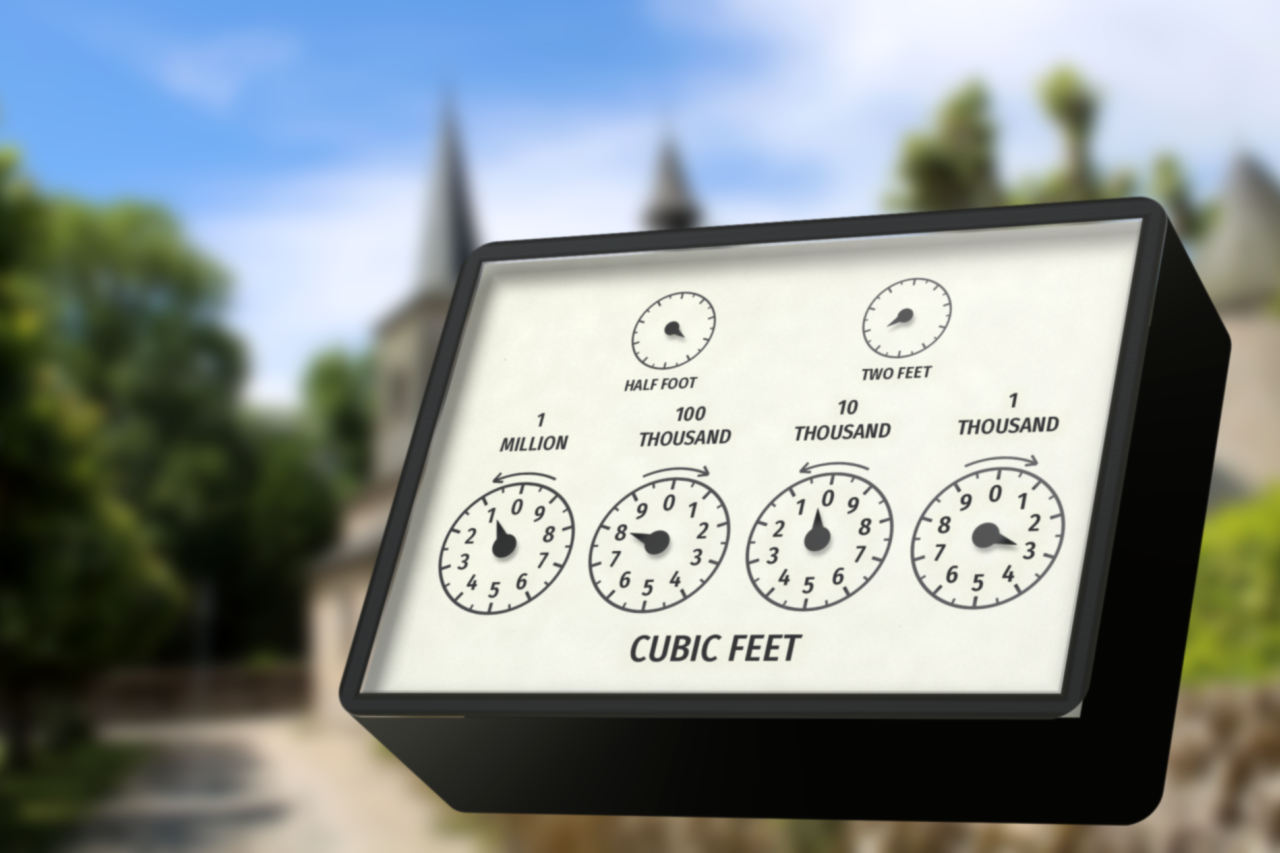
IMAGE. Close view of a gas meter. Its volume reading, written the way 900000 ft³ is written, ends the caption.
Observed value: 80300 ft³
